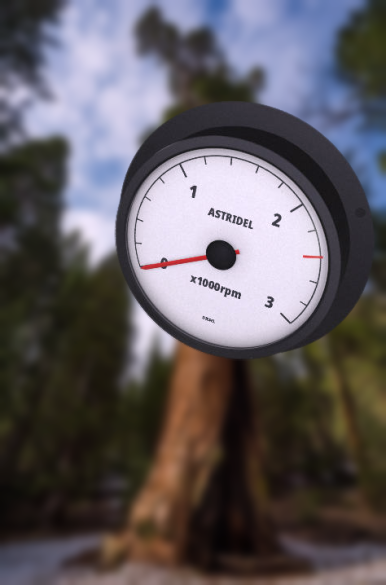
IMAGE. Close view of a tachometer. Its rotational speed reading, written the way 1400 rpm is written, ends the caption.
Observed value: 0 rpm
